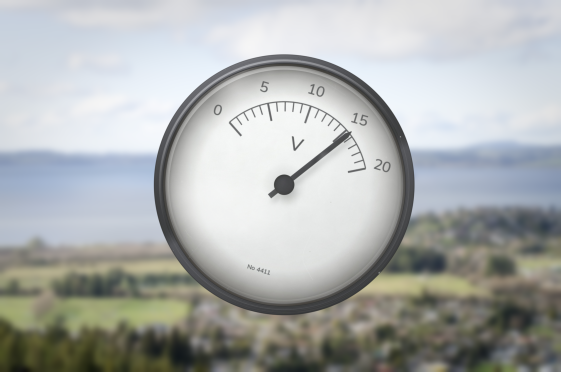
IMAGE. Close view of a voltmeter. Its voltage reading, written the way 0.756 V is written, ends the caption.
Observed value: 15.5 V
